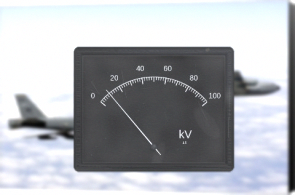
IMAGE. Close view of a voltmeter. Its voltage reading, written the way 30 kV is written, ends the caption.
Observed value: 10 kV
